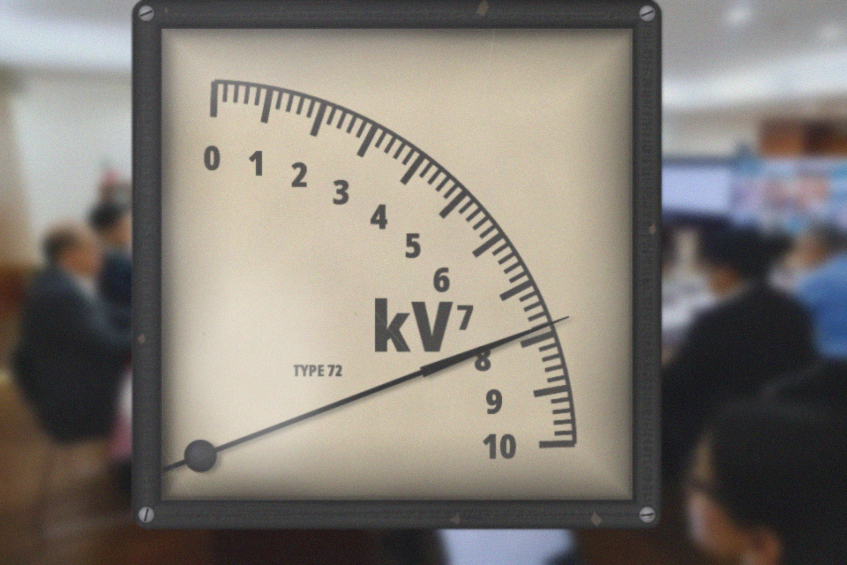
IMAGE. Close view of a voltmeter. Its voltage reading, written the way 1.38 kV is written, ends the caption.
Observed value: 7.8 kV
